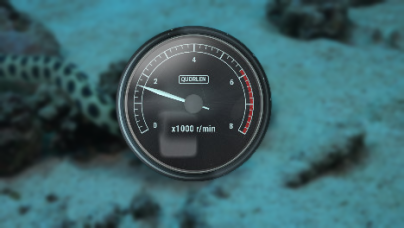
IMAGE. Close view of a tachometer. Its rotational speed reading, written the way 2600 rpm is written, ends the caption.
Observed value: 1600 rpm
